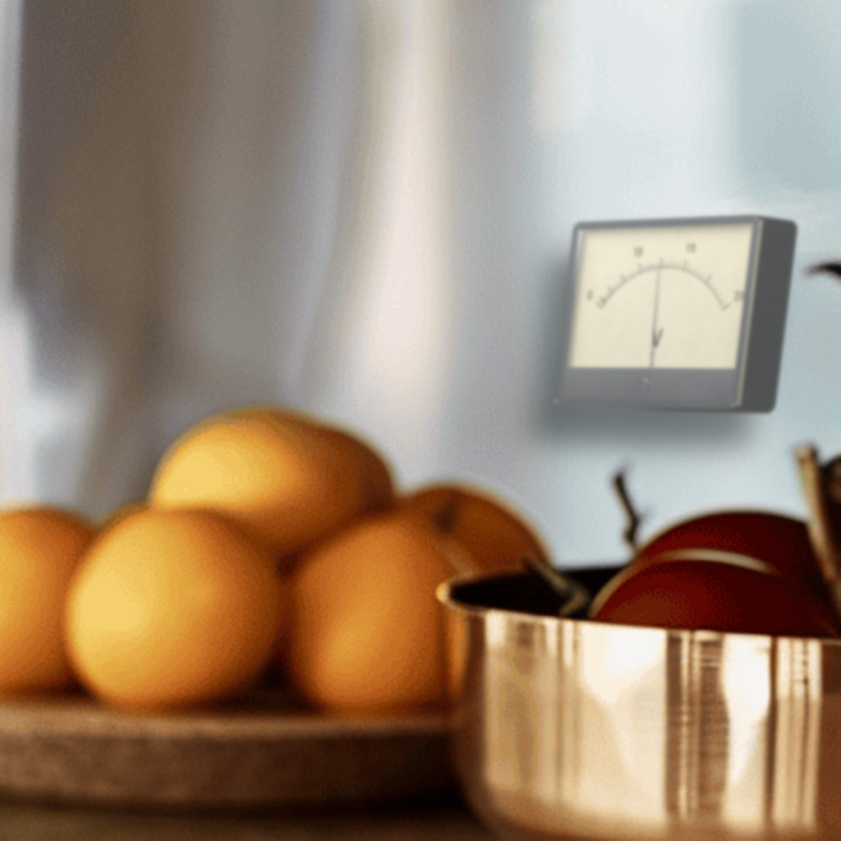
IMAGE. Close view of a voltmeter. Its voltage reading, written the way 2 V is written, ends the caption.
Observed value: 12.5 V
